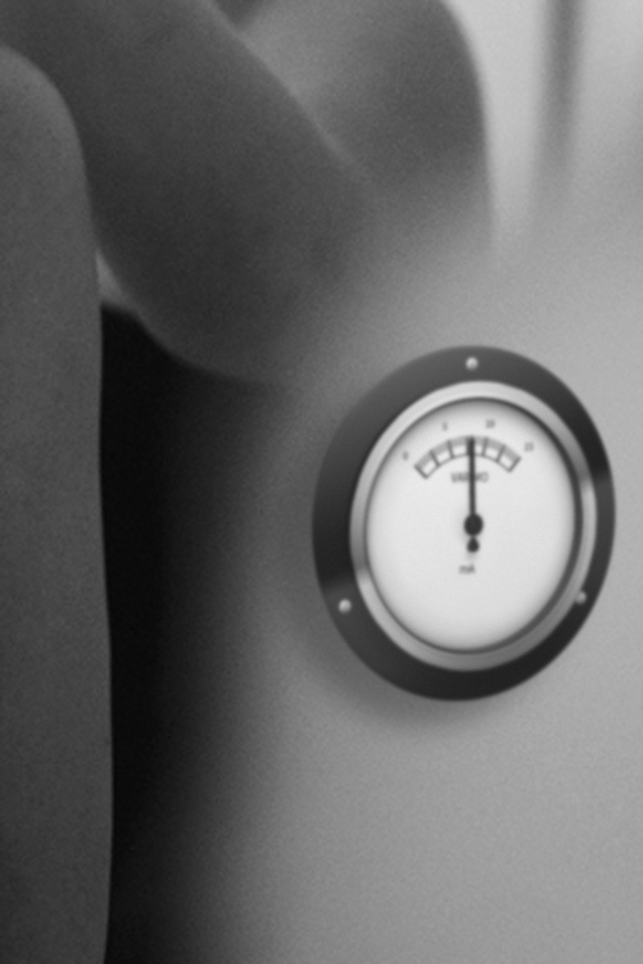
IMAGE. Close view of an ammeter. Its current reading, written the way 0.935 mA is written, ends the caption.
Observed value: 7.5 mA
